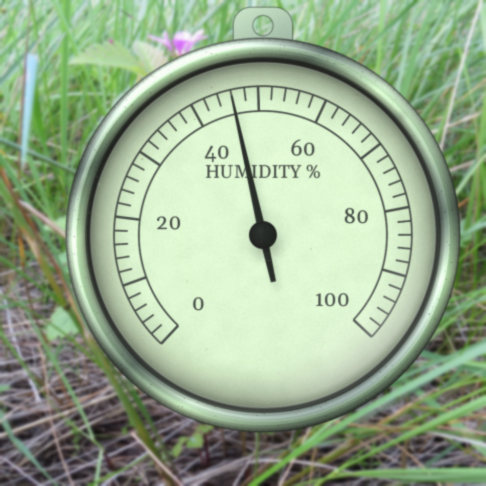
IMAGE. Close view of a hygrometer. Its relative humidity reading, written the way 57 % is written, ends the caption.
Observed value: 46 %
